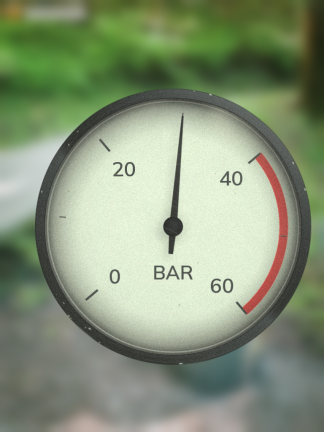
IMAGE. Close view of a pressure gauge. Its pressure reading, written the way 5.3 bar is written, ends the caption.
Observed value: 30 bar
